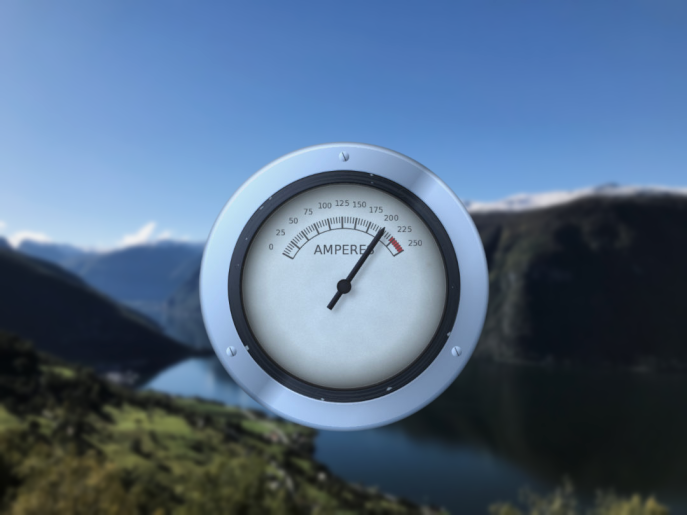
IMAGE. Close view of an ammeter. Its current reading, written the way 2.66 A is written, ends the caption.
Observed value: 200 A
